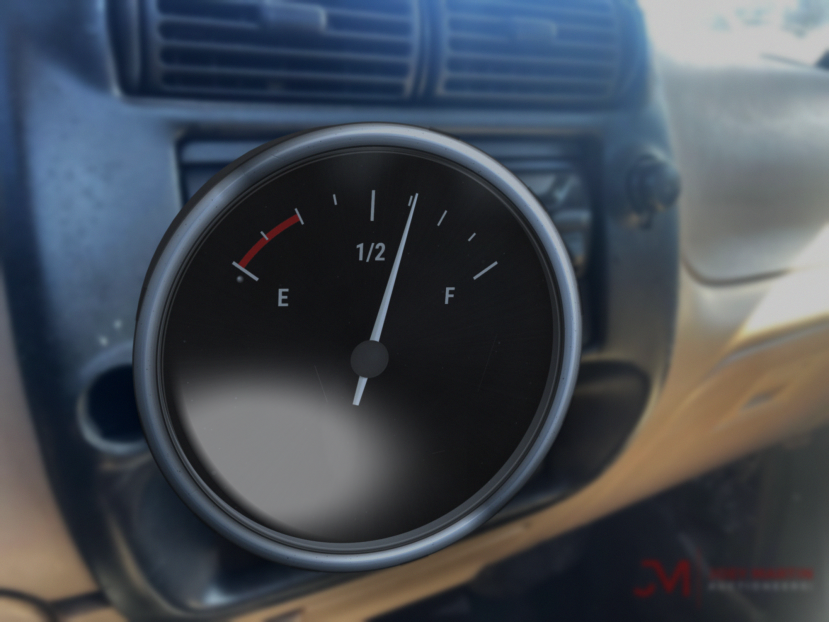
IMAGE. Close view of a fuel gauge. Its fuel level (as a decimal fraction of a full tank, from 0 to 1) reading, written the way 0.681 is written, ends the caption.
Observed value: 0.625
